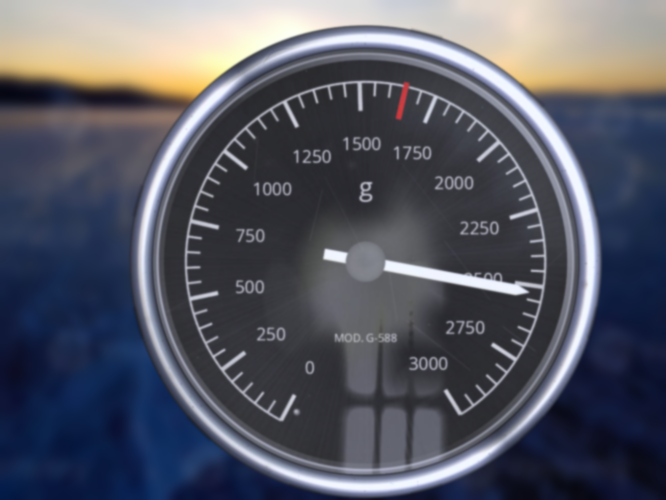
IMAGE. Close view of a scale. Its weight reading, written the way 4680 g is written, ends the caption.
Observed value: 2525 g
